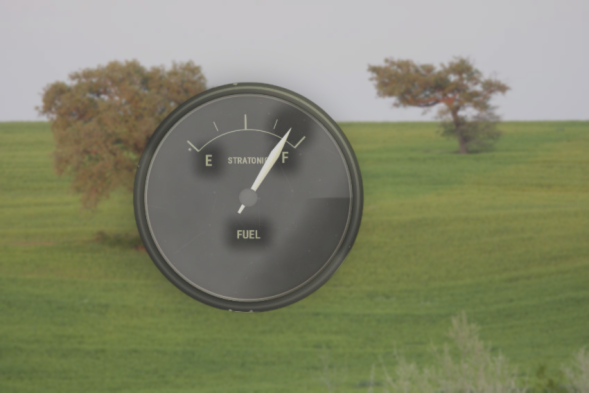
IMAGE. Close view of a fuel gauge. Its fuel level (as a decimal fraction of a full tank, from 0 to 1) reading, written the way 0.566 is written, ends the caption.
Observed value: 0.875
